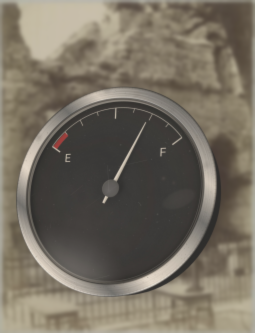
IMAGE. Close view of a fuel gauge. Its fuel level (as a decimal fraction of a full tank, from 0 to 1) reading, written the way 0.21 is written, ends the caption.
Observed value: 0.75
